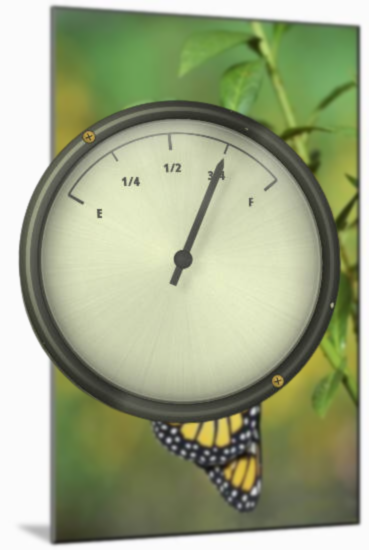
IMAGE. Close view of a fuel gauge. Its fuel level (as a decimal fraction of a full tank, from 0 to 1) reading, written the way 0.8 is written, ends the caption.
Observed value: 0.75
